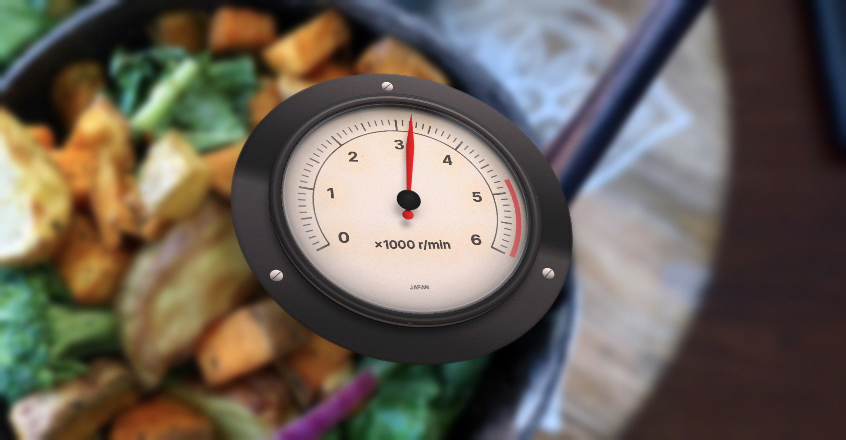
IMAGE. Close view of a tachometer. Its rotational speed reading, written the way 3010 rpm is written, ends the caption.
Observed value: 3200 rpm
